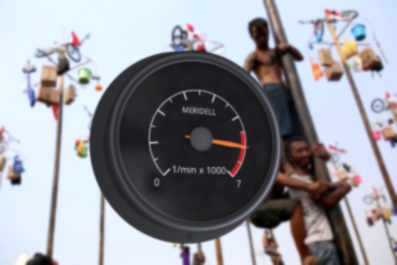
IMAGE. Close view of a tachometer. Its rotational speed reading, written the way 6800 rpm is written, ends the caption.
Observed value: 6000 rpm
